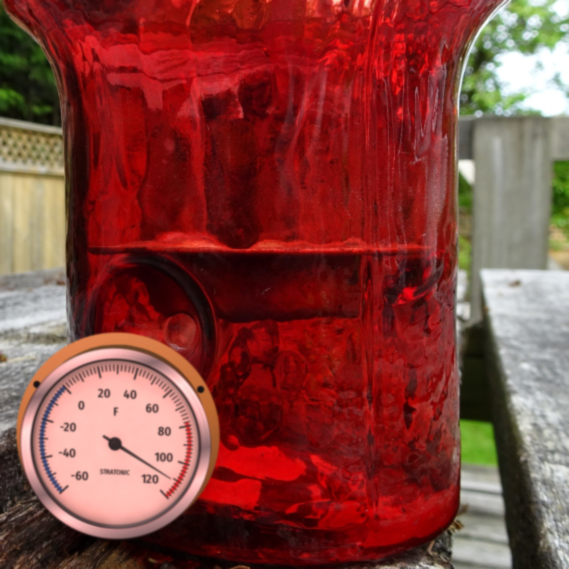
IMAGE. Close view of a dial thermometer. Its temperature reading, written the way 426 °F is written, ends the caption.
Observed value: 110 °F
